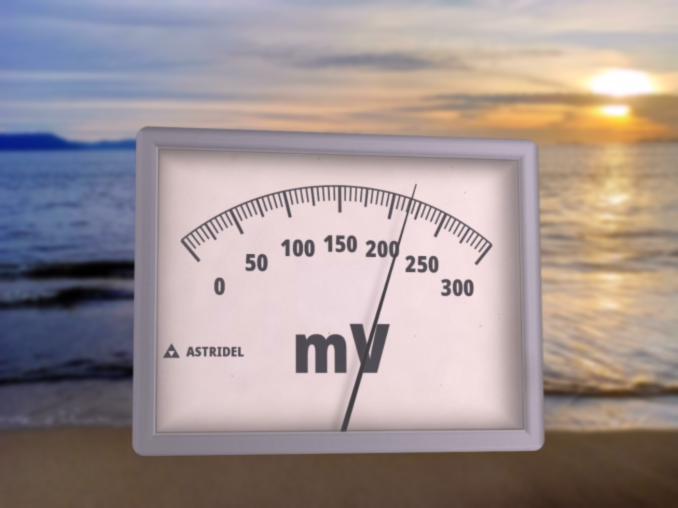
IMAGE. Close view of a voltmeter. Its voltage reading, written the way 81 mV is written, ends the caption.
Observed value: 215 mV
